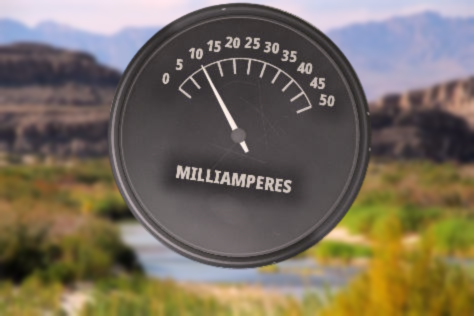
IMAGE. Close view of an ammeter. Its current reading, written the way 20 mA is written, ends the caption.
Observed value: 10 mA
